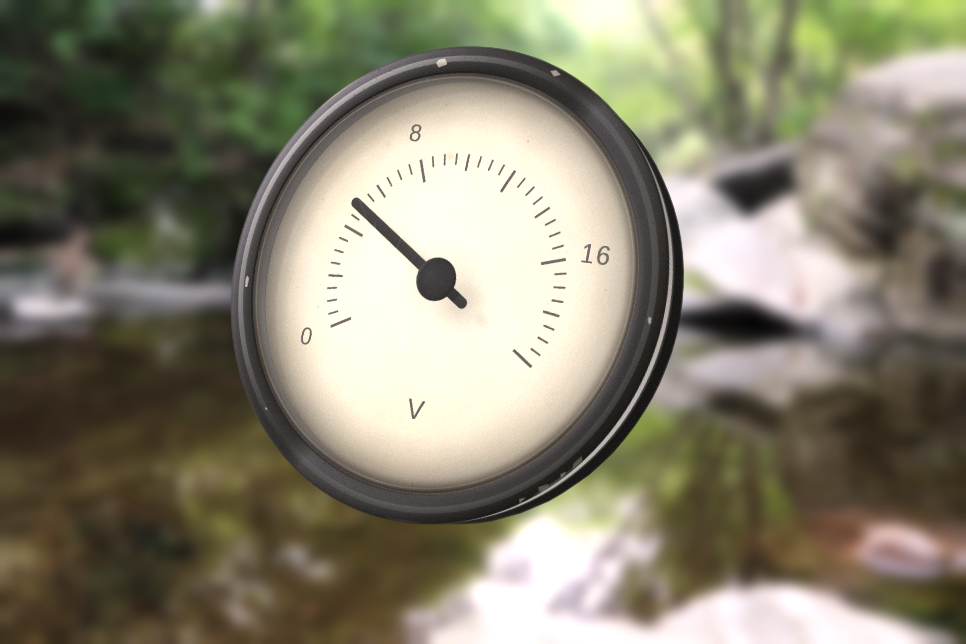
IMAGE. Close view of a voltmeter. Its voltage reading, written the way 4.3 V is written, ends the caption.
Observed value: 5 V
